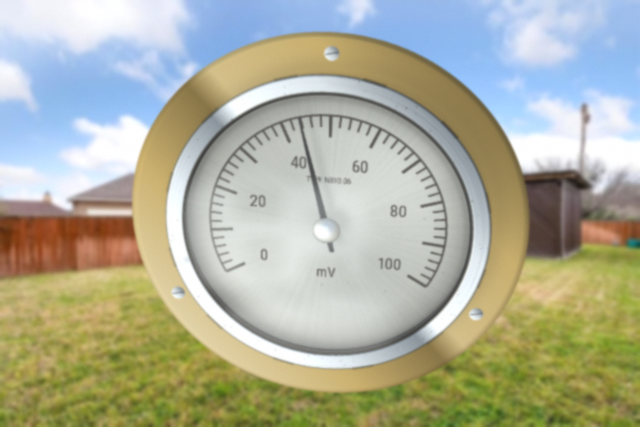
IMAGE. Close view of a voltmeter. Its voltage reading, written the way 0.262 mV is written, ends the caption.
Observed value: 44 mV
